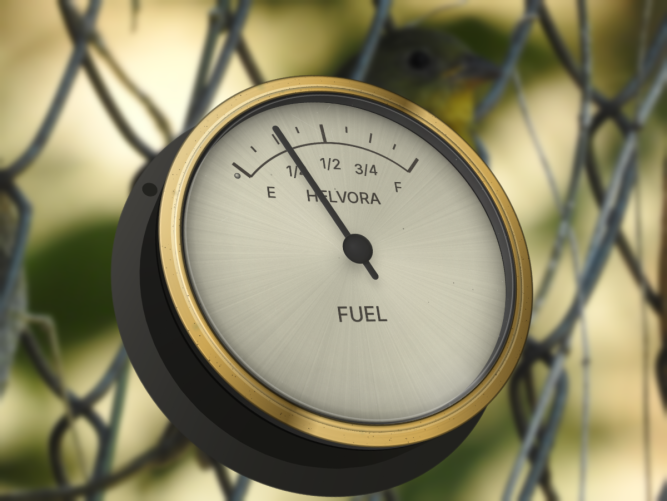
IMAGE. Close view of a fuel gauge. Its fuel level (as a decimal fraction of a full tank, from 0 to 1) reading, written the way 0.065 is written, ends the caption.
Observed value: 0.25
